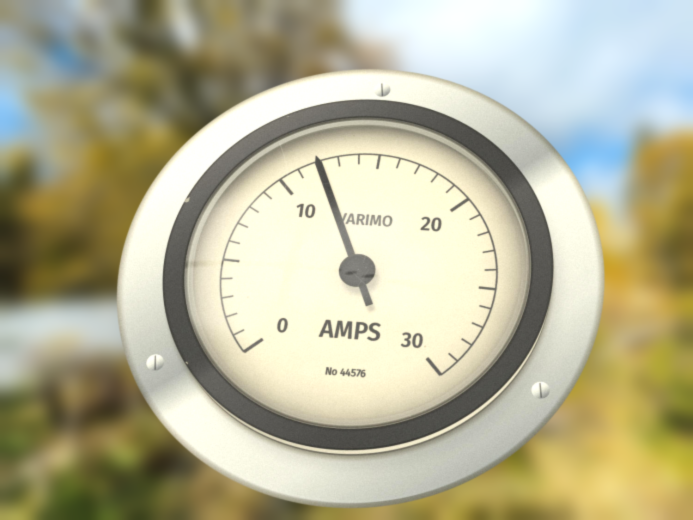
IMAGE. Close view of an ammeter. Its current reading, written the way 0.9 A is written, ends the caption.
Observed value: 12 A
